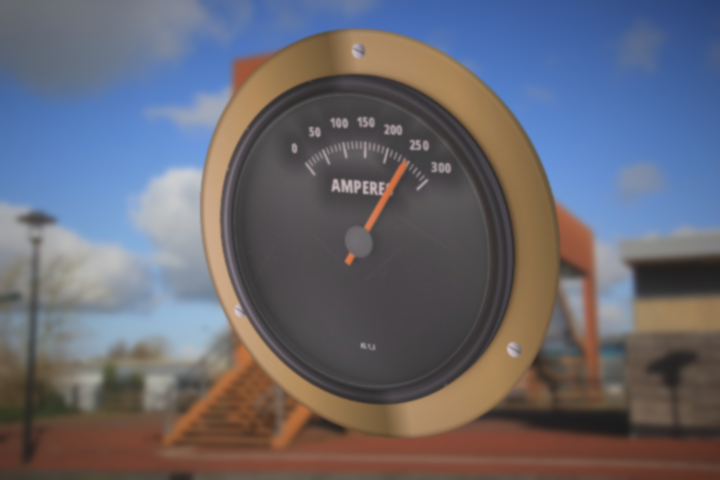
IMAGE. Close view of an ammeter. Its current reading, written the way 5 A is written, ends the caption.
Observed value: 250 A
